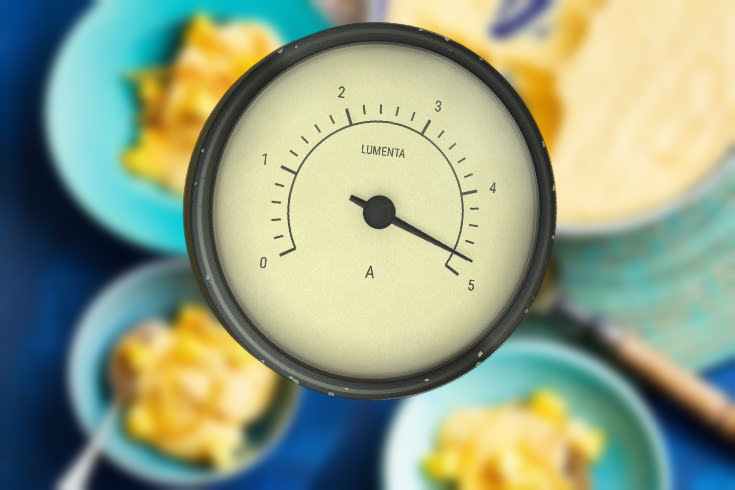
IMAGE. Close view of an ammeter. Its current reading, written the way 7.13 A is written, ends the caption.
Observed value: 4.8 A
